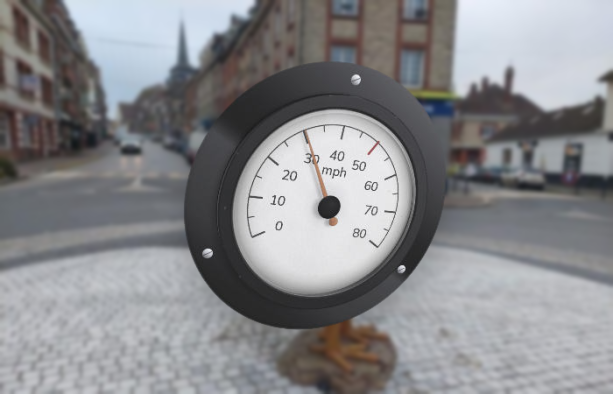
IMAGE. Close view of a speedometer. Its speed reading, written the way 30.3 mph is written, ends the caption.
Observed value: 30 mph
